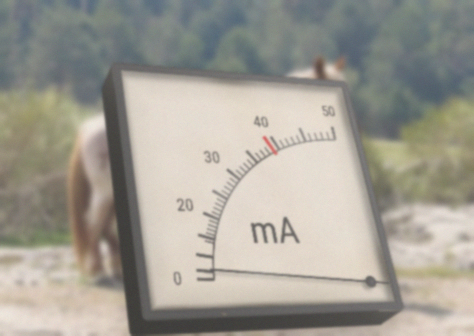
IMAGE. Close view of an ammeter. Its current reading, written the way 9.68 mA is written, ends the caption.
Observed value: 5 mA
